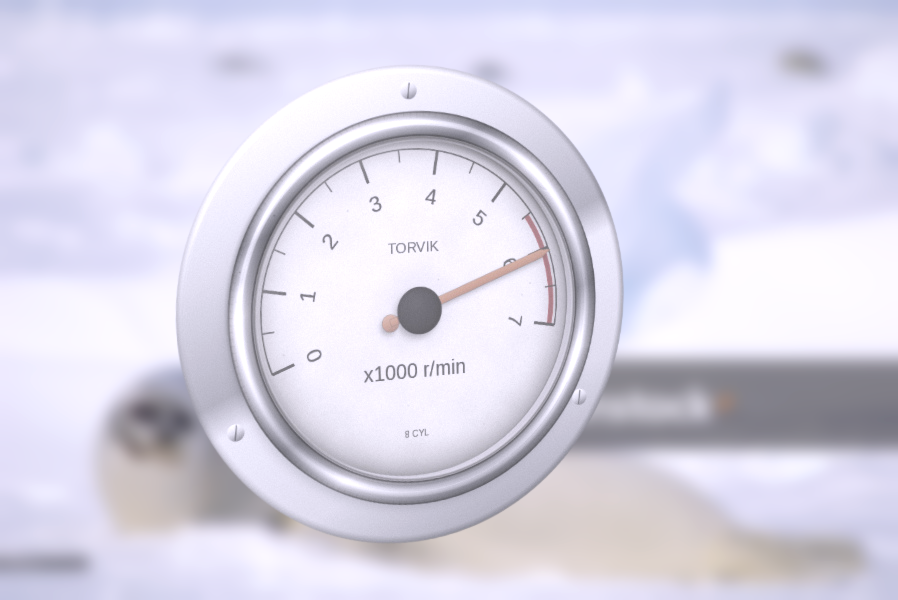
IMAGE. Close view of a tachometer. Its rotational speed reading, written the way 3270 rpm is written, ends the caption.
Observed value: 6000 rpm
